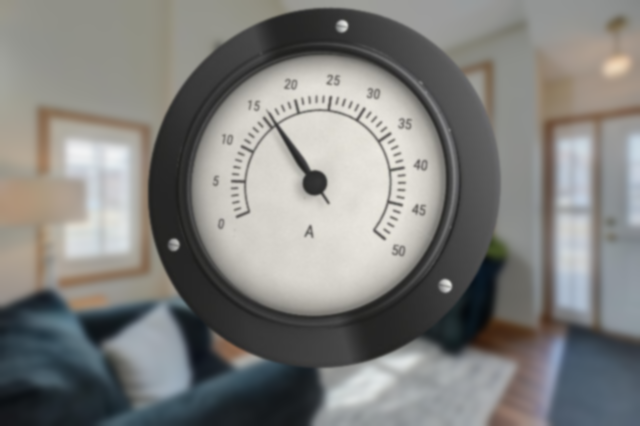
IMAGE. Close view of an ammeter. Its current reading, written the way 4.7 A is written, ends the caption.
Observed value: 16 A
